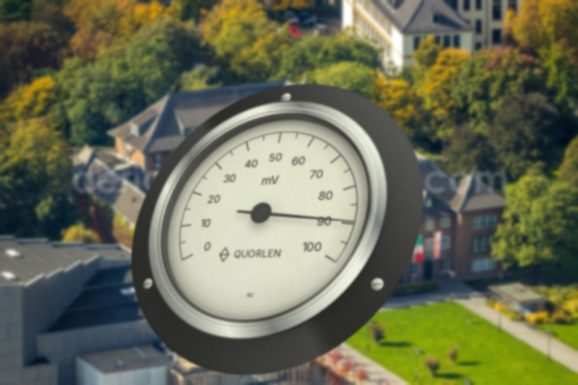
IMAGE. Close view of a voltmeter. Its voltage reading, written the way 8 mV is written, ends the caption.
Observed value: 90 mV
